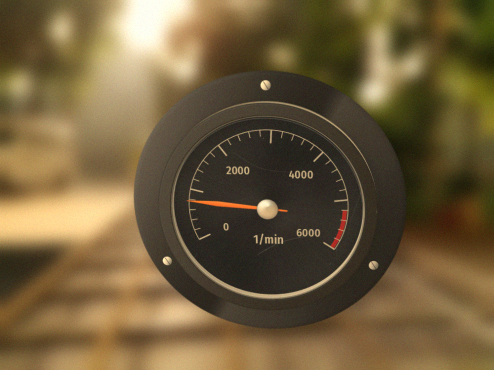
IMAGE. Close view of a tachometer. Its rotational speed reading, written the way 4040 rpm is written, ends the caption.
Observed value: 800 rpm
